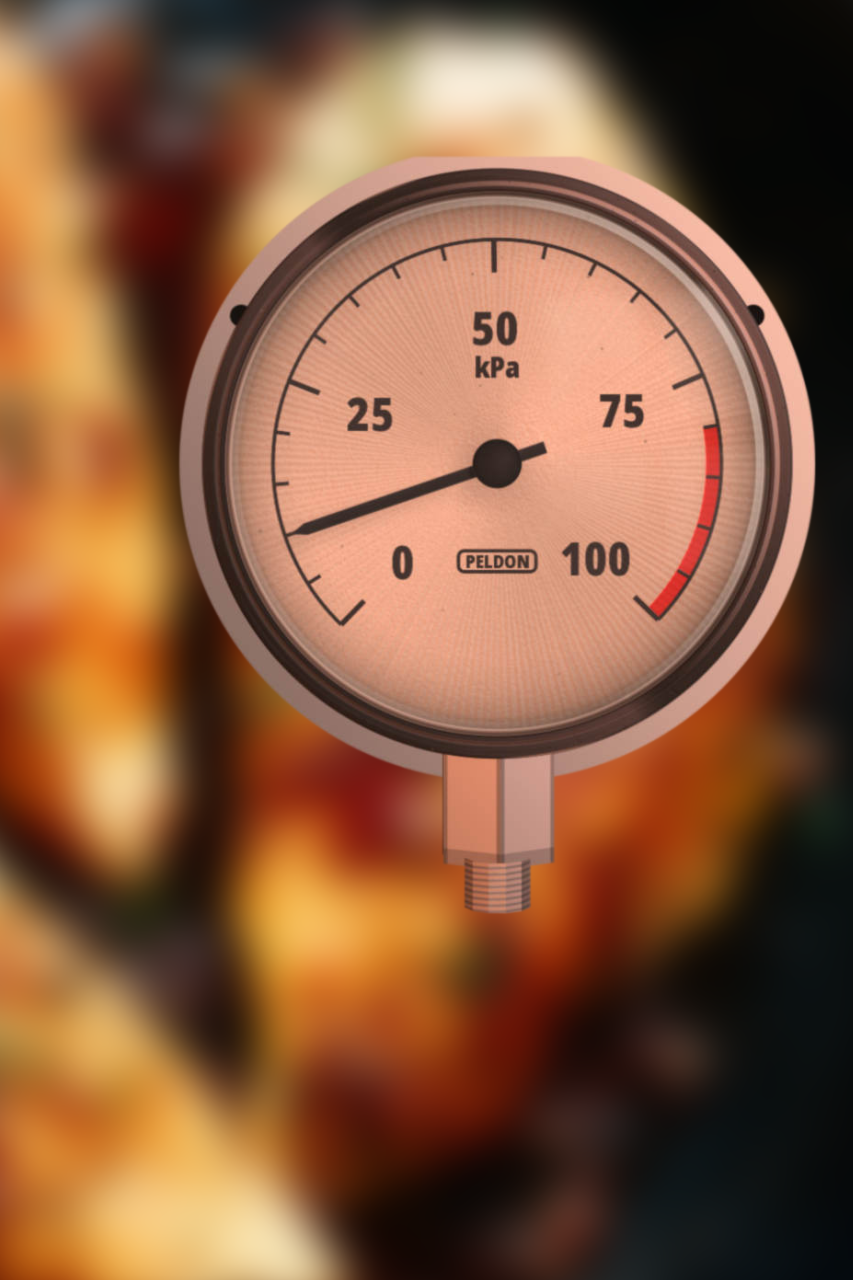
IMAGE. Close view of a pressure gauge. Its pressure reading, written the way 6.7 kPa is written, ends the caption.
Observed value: 10 kPa
